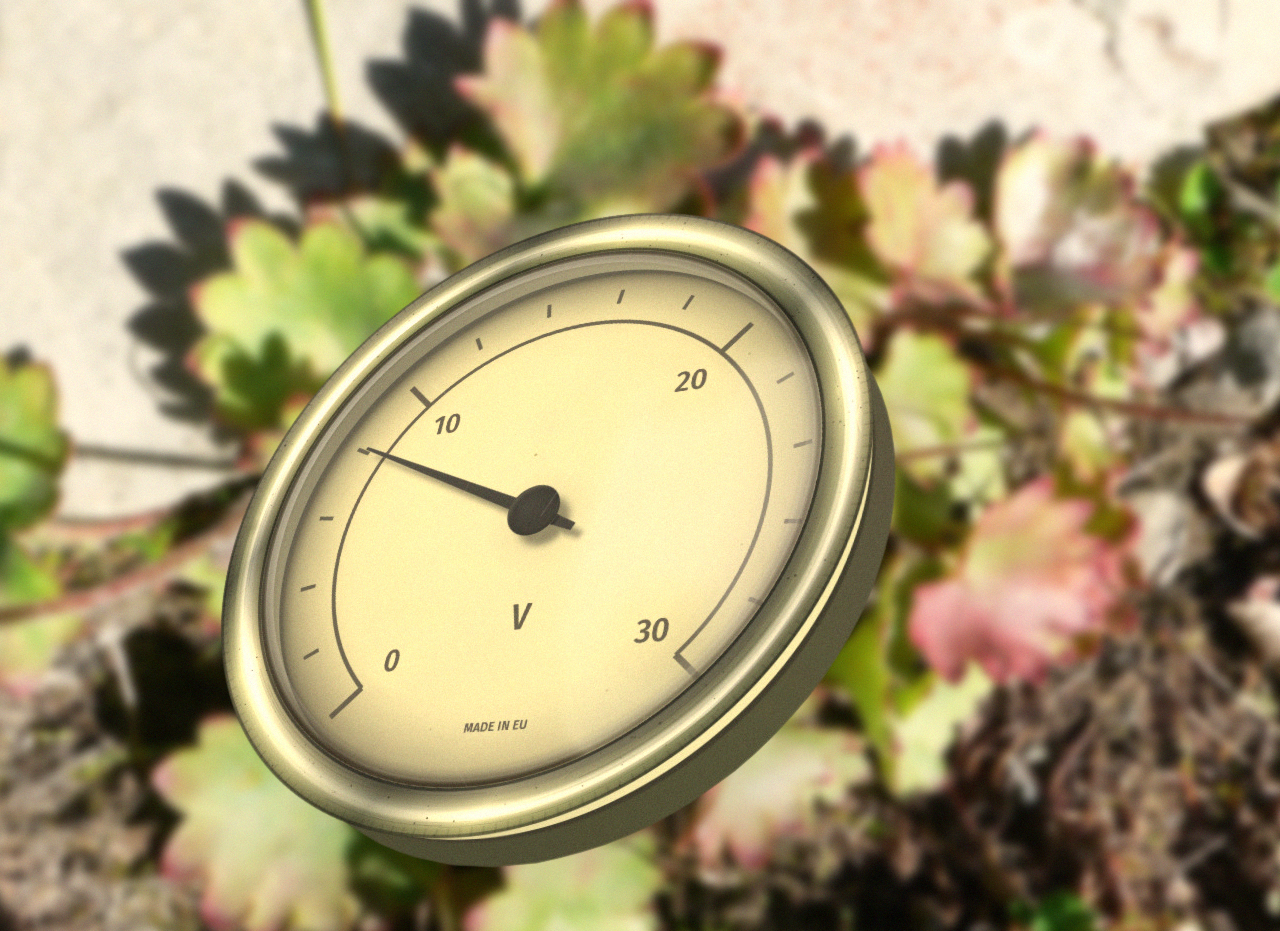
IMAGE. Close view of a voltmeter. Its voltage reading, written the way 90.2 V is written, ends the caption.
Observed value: 8 V
